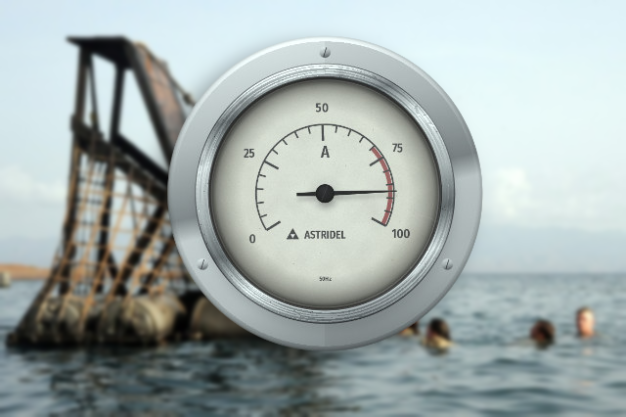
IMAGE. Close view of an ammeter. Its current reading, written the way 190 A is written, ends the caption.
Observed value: 87.5 A
